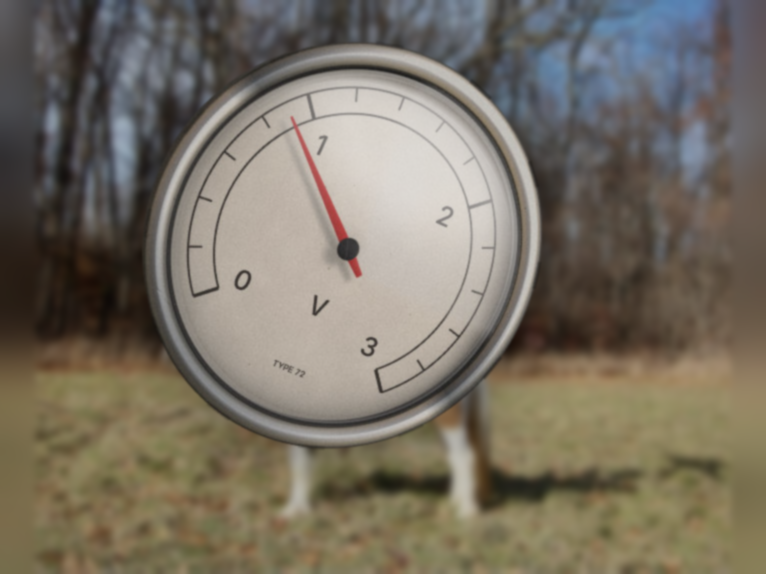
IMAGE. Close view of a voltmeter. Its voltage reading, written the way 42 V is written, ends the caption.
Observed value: 0.9 V
